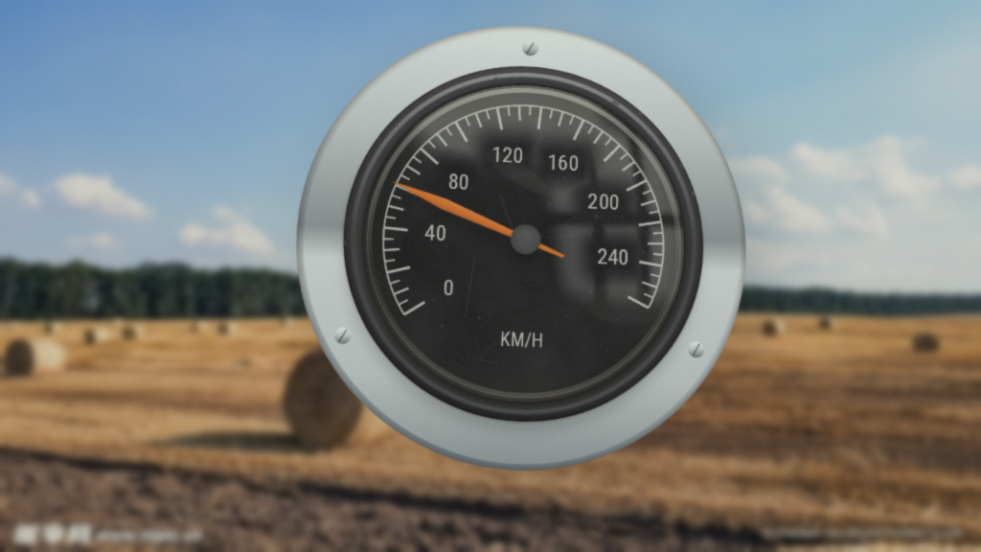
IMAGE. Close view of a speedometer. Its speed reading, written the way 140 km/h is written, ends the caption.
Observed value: 60 km/h
